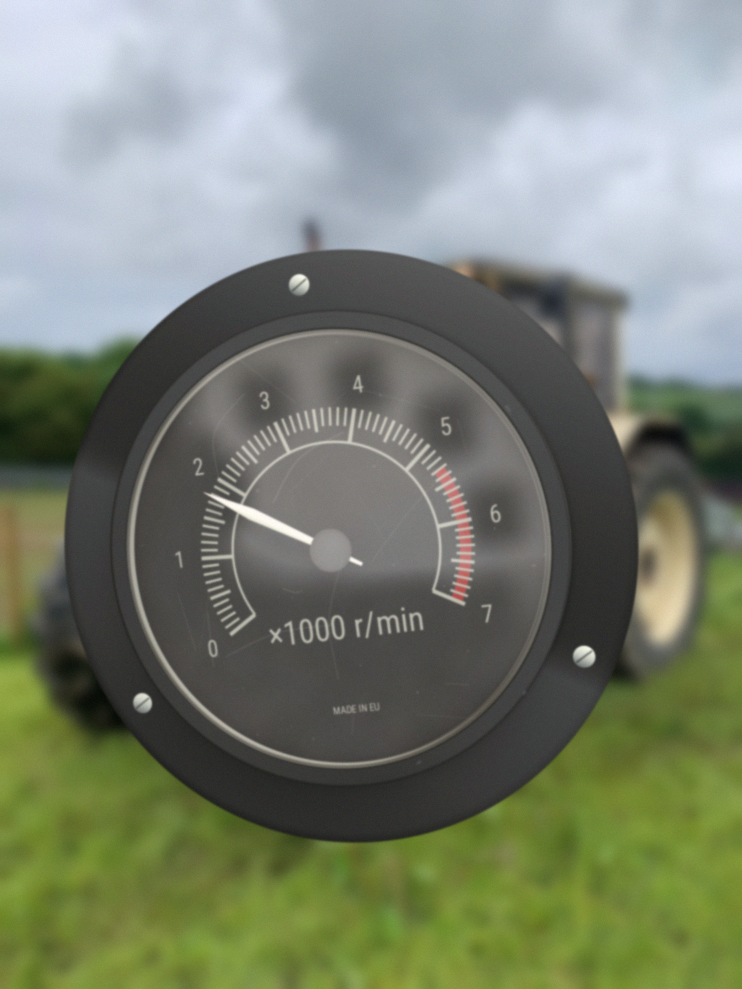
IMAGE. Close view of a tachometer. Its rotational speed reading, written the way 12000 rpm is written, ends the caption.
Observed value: 1800 rpm
